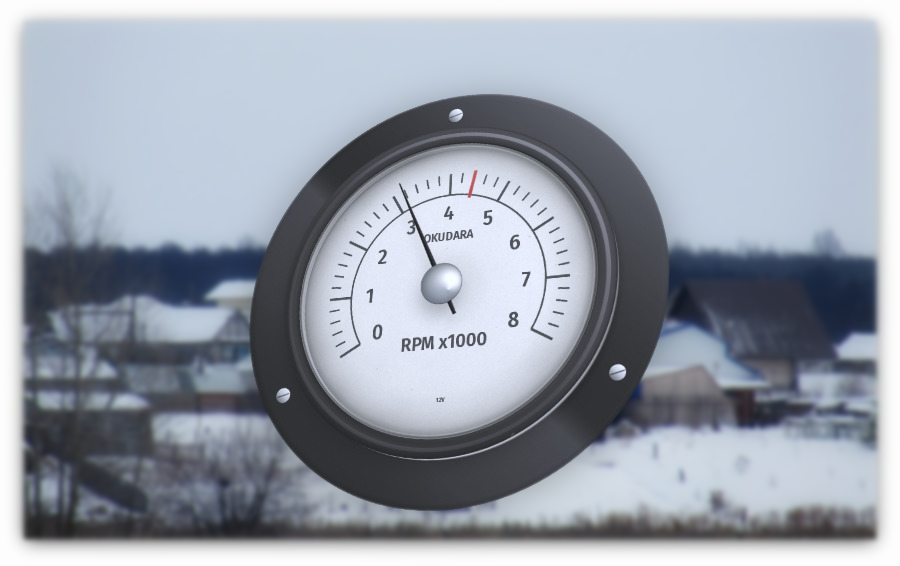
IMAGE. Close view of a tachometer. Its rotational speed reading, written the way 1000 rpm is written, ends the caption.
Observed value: 3200 rpm
